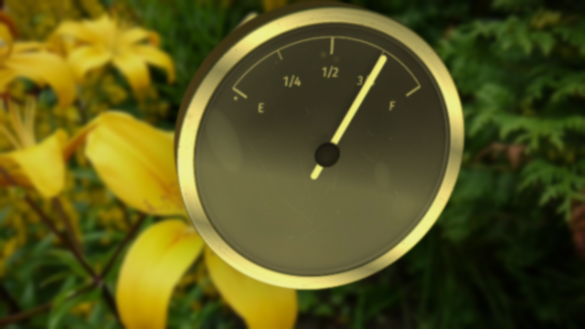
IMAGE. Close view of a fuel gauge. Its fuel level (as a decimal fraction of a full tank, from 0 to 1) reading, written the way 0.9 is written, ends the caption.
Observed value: 0.75
